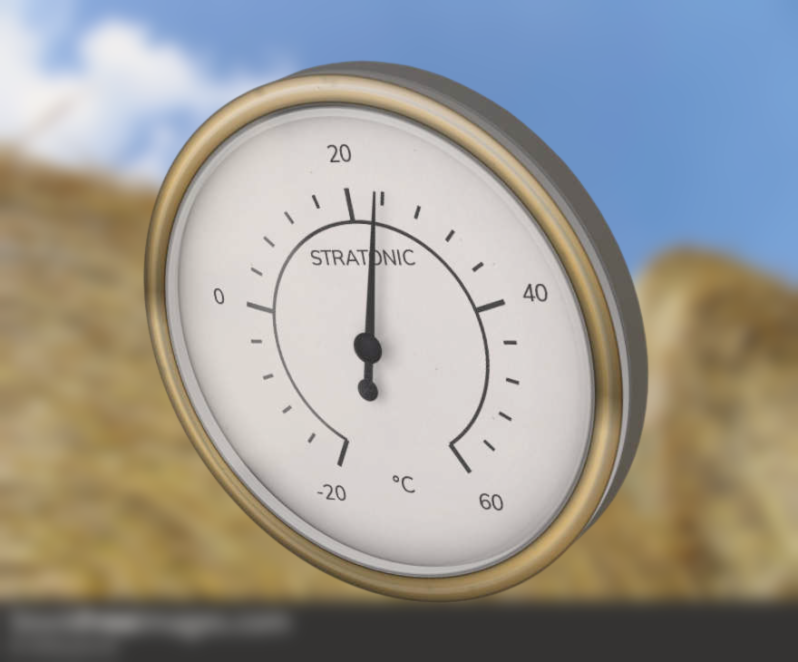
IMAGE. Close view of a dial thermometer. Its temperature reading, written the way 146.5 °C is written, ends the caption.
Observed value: 24 °C
